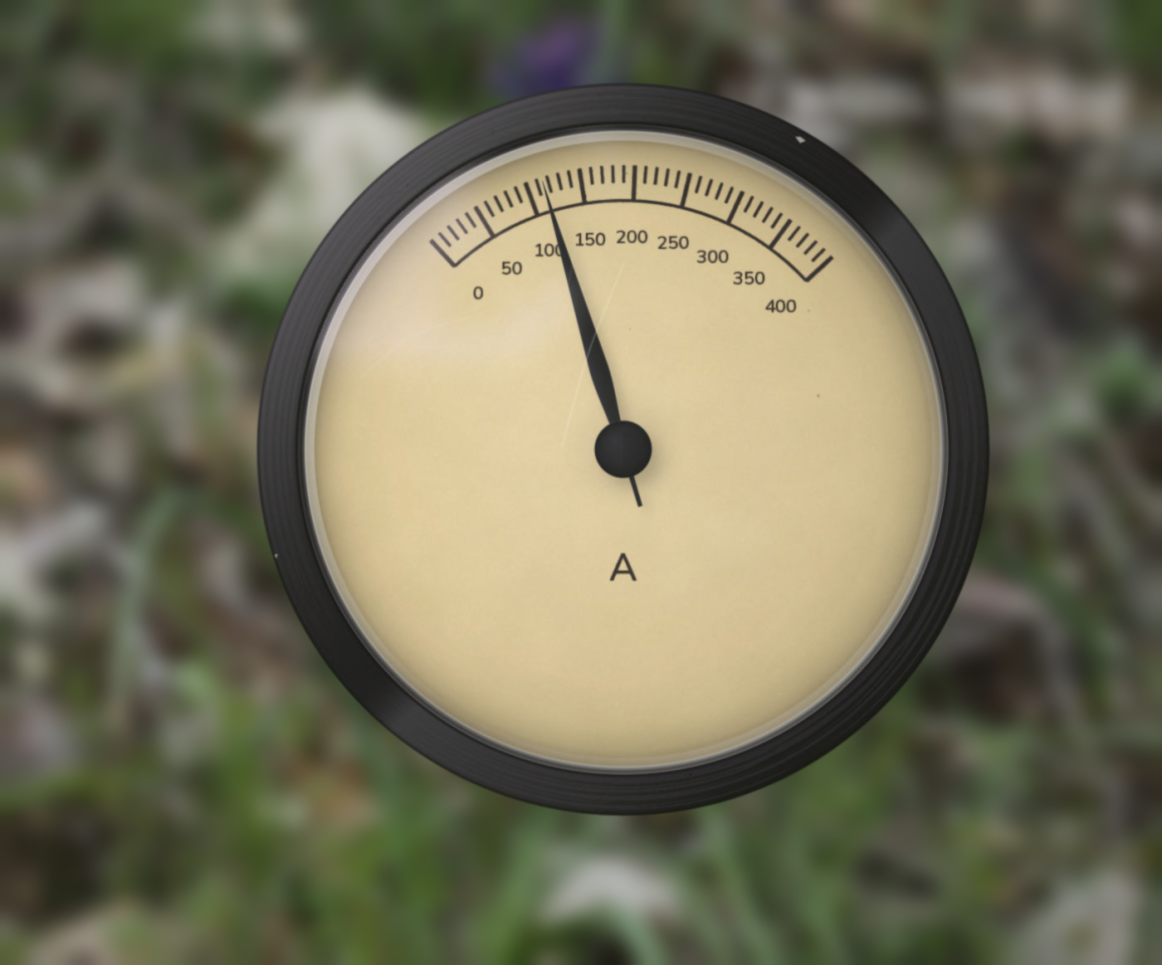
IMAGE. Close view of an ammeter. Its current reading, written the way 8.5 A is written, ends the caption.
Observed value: 115 A
